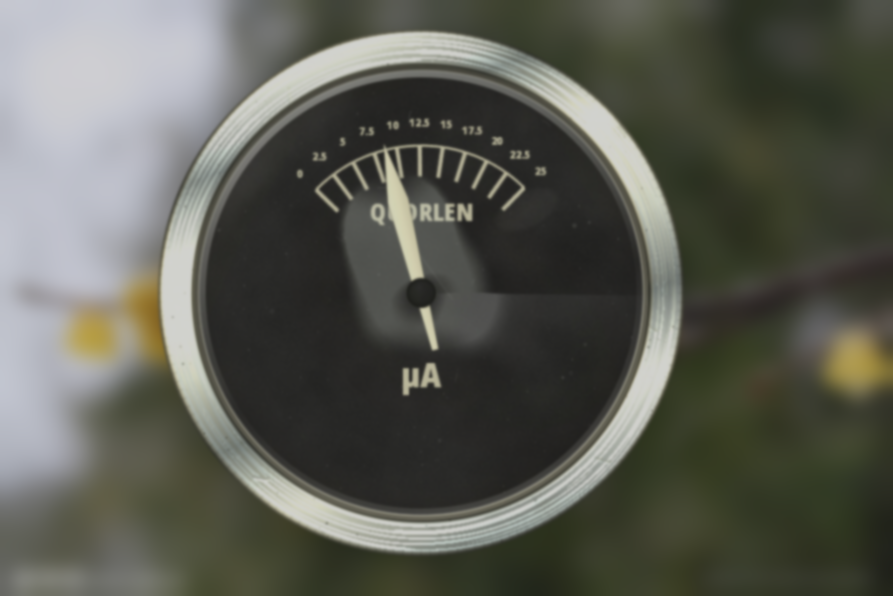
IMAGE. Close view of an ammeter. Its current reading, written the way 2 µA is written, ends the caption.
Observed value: 8.75 µA
